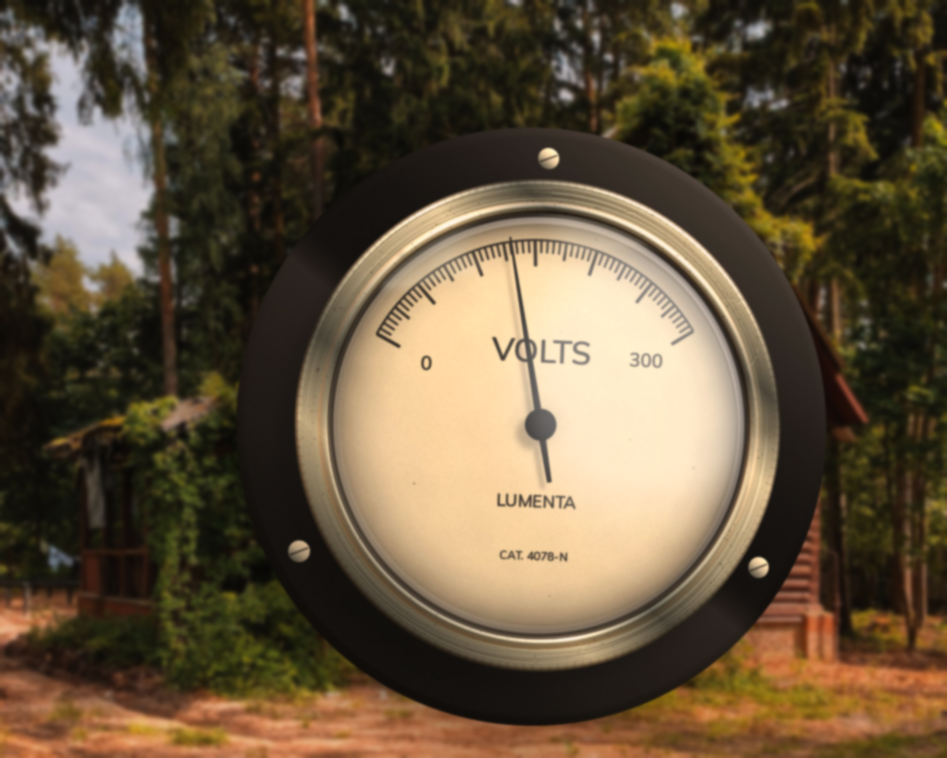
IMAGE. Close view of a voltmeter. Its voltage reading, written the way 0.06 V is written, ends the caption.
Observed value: 130 V
